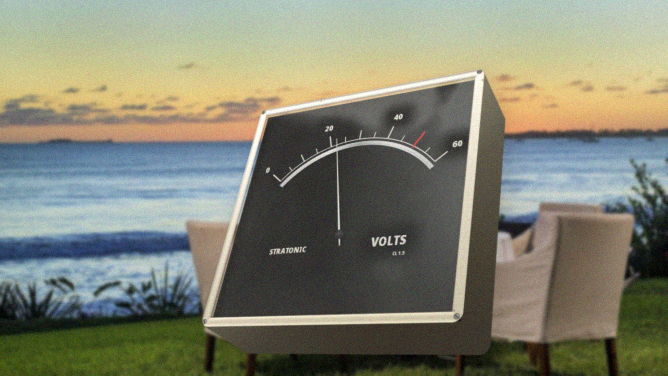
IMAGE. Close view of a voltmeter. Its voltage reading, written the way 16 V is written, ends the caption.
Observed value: 22.5 V
